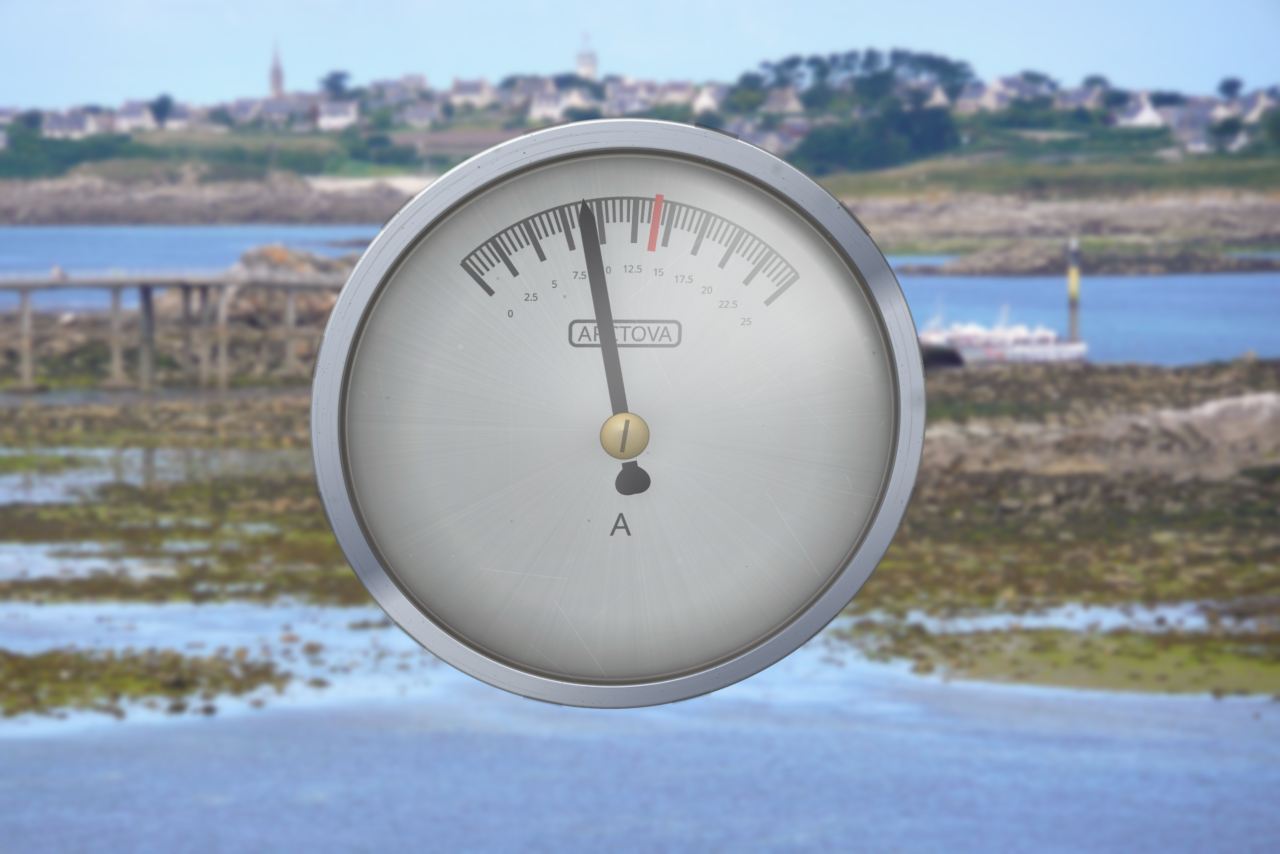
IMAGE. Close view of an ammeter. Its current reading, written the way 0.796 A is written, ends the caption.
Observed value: 9 A
